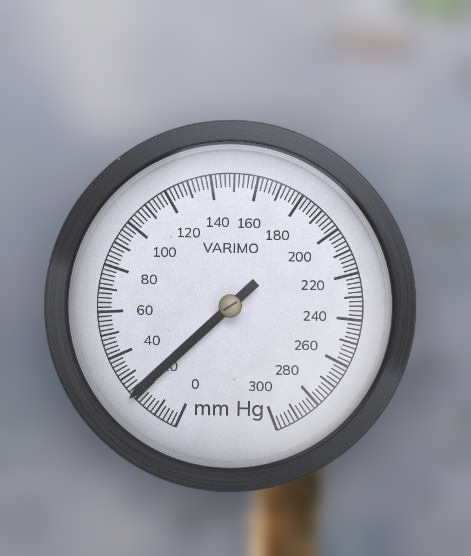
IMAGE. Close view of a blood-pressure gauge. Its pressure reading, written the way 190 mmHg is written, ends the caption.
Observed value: 22 mmHg
